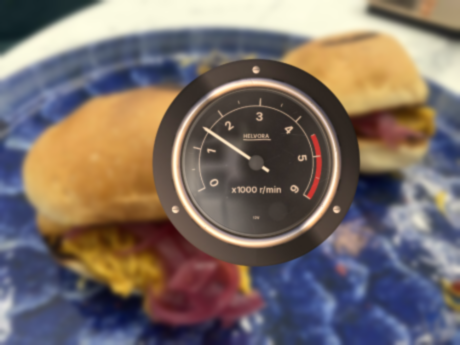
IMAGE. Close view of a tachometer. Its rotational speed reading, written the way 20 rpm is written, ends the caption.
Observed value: 1500 rpm
